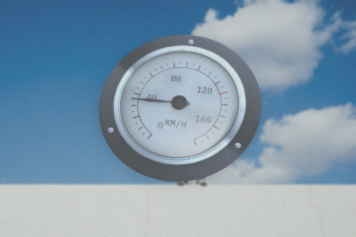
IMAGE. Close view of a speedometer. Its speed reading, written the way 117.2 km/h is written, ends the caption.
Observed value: 35 km/h
